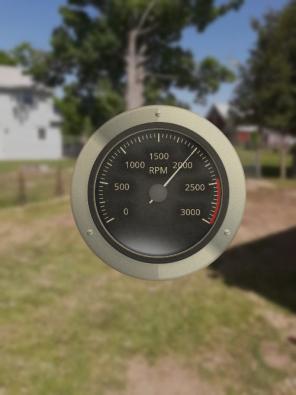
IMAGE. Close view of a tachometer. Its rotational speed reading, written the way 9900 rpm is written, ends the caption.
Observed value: 2000 rpm
